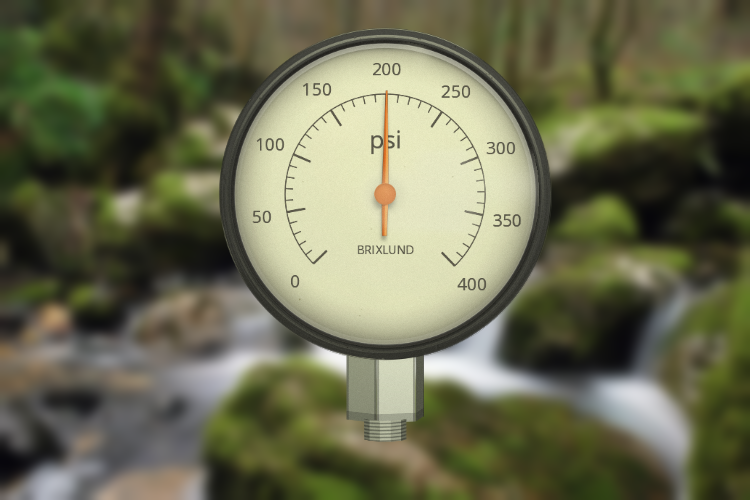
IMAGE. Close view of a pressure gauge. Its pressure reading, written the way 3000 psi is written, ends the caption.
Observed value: 200 psi
